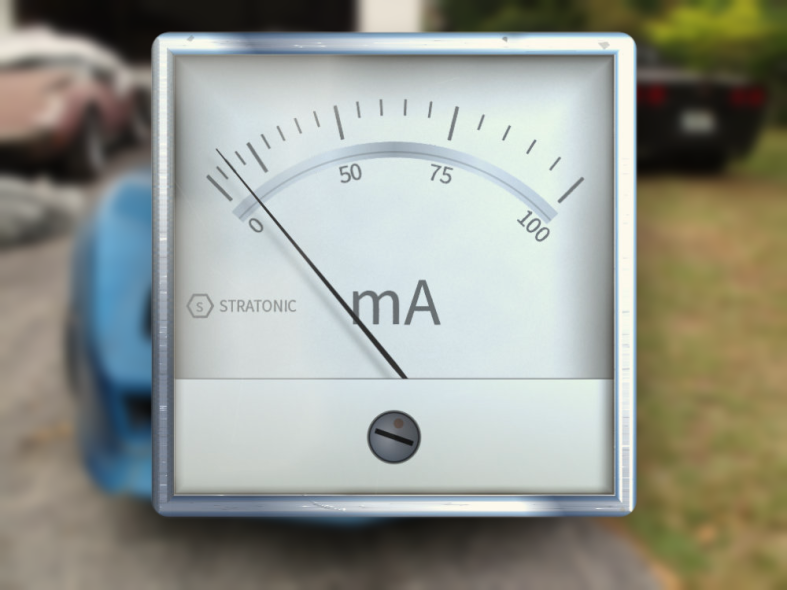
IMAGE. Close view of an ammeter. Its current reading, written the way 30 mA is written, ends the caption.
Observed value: 15 mA
